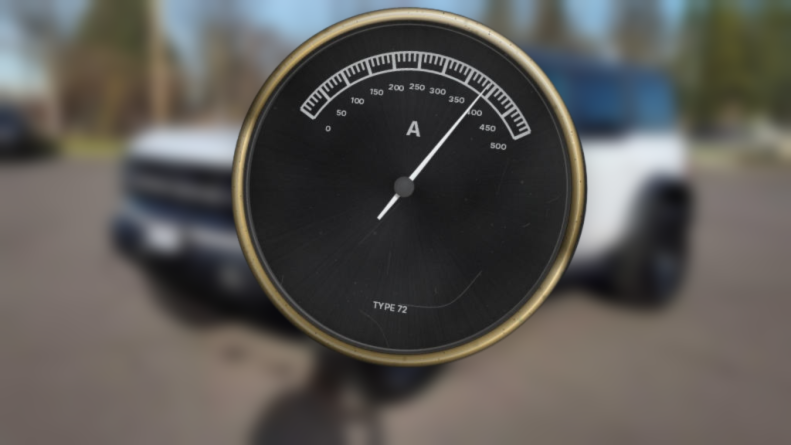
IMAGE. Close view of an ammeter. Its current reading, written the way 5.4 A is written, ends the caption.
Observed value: 390 A
